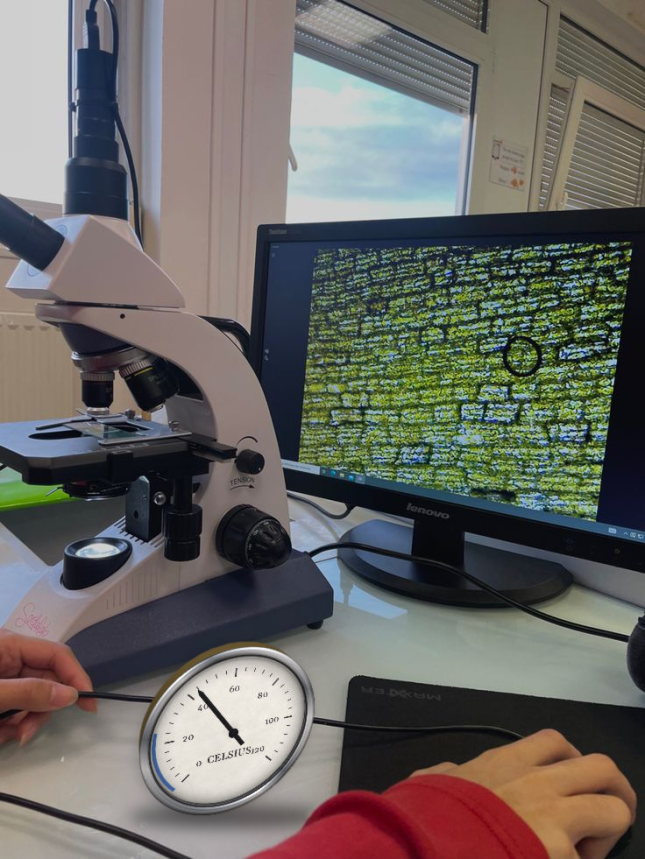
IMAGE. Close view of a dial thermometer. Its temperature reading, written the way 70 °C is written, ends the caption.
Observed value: 44 °C
